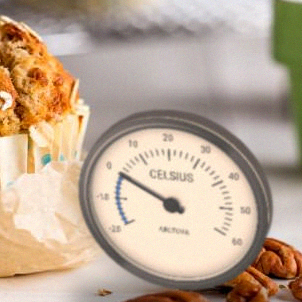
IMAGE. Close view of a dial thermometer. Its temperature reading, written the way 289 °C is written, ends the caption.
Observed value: 0 °C
